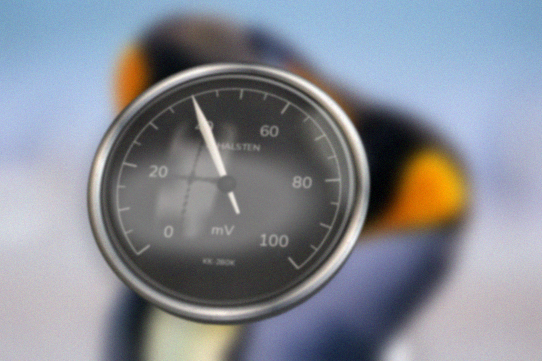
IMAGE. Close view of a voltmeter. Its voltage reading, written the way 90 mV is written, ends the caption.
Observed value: 40 mV
